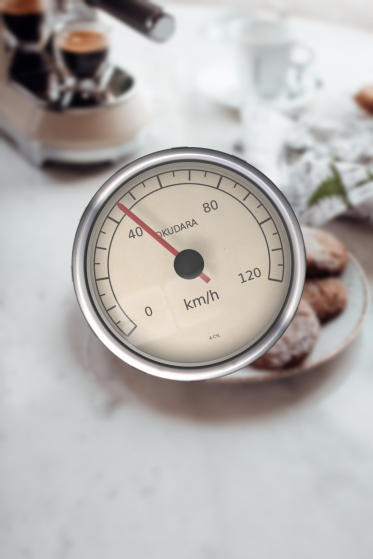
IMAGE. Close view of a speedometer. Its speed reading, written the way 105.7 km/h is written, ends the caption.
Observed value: 45 km/h
